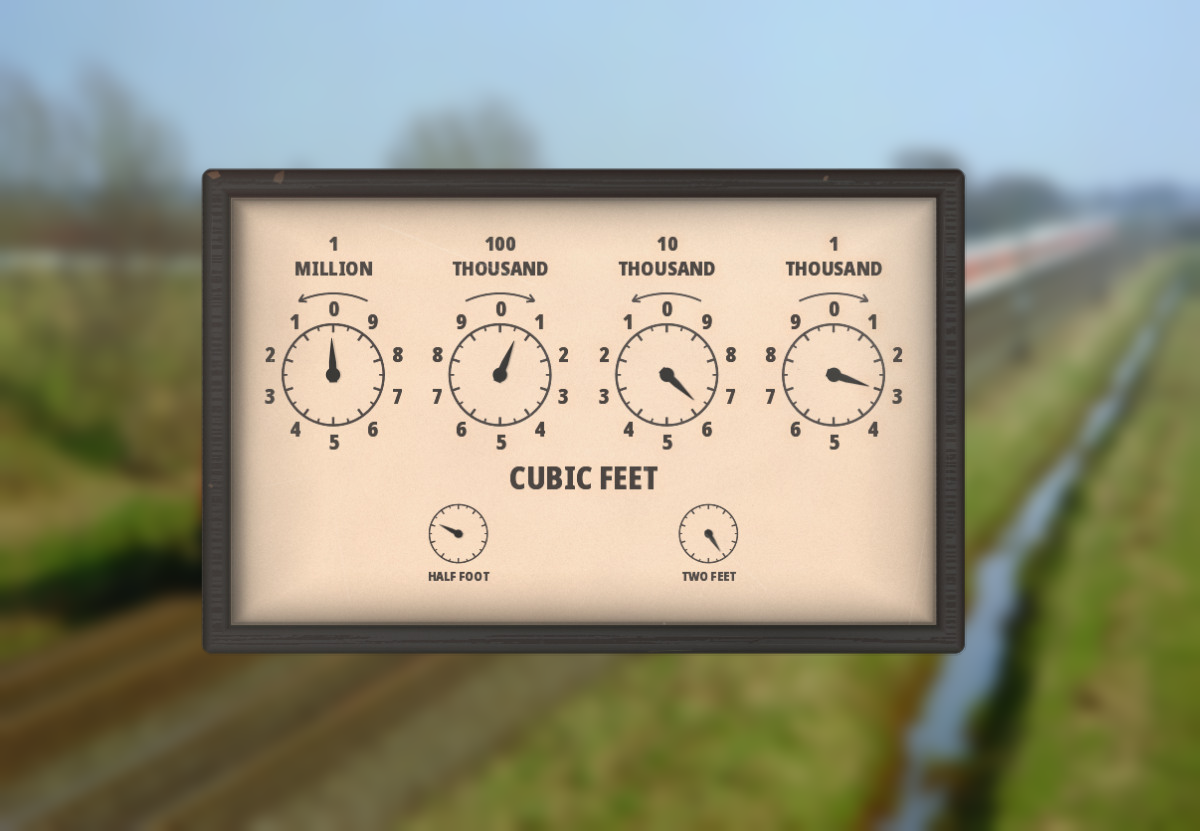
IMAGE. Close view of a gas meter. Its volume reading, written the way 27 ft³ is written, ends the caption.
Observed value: 6300 ft³
